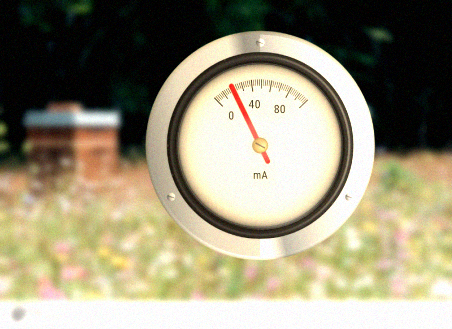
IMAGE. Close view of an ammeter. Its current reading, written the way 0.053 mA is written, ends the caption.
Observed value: 20 mA
